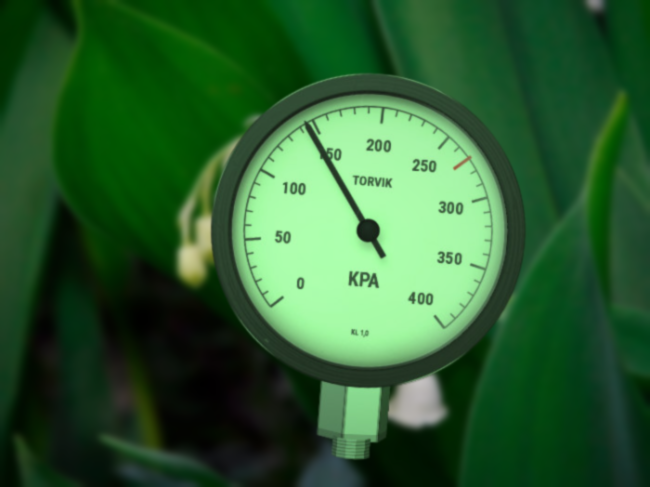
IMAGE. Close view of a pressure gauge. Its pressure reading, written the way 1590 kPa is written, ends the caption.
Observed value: 145 kPa
